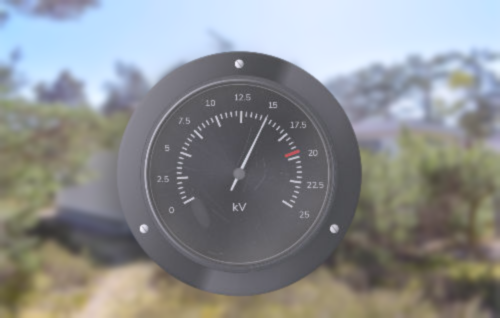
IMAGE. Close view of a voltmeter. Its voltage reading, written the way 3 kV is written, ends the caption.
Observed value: 15 kV
